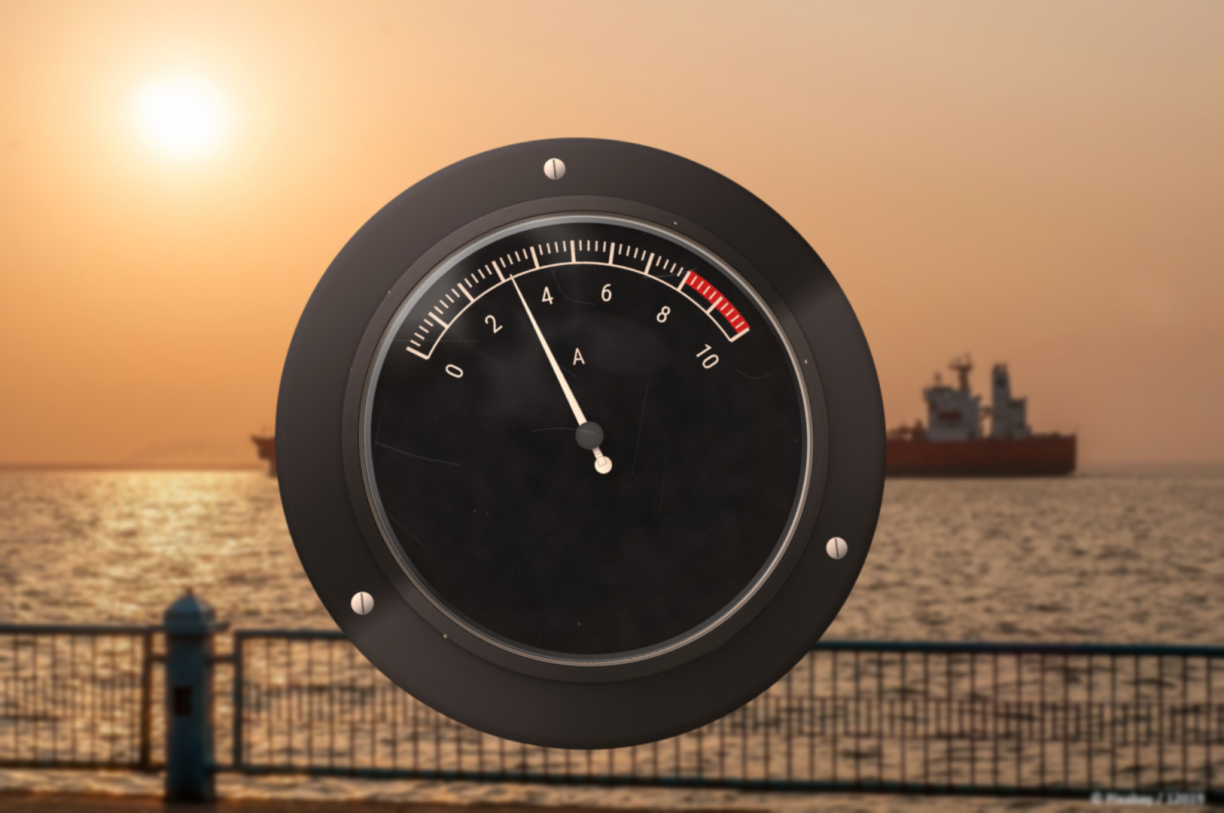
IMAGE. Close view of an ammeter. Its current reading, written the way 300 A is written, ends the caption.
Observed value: 3.2 A
